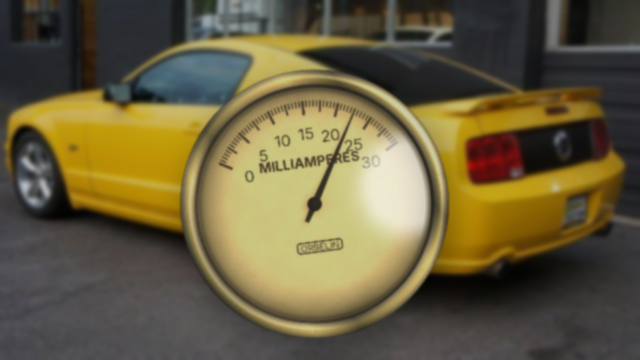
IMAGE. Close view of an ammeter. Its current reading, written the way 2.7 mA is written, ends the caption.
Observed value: 22.5 mA
